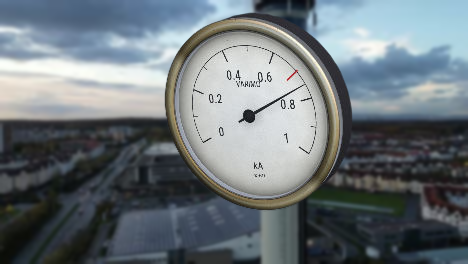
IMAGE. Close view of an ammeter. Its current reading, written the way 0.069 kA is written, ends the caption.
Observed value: 0.75 kA
